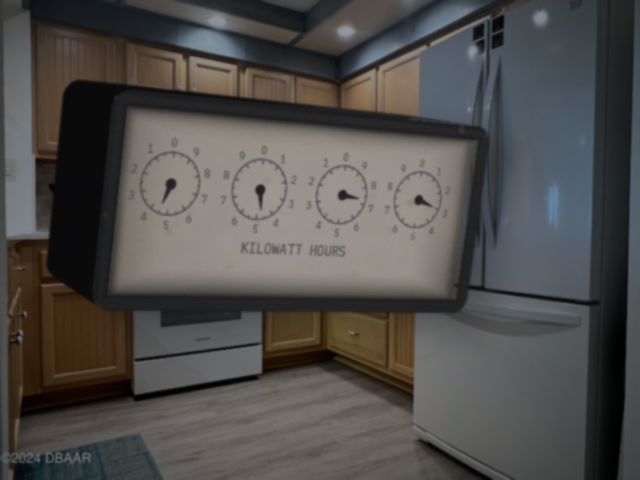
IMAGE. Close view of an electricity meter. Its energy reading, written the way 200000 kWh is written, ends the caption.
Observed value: 4473 kWh
